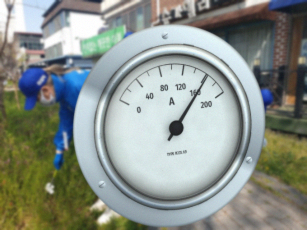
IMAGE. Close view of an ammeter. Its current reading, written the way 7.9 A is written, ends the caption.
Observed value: 160 A
